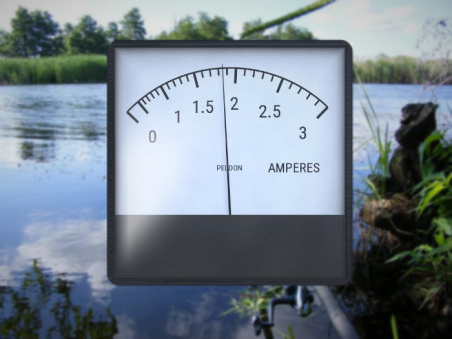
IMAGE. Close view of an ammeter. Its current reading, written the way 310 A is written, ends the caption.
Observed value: 1.85 A
